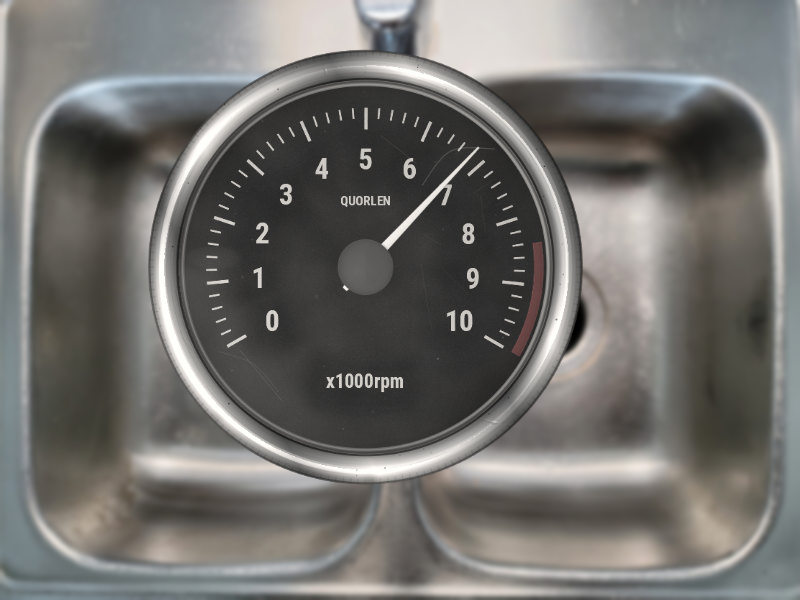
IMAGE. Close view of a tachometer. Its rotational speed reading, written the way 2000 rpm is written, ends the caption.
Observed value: 6800 rpm
